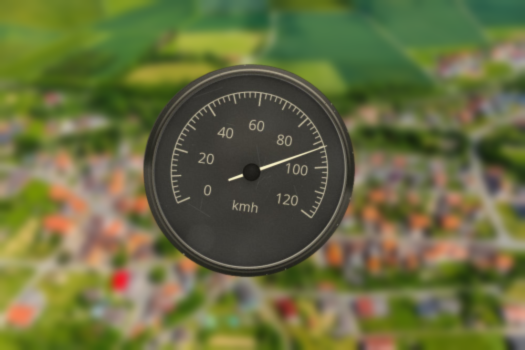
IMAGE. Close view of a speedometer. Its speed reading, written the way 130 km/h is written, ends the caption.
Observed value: 92 km/h
